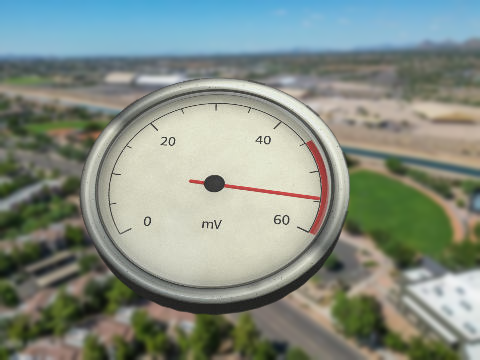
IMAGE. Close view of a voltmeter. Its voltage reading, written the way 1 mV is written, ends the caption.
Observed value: 55 mV
